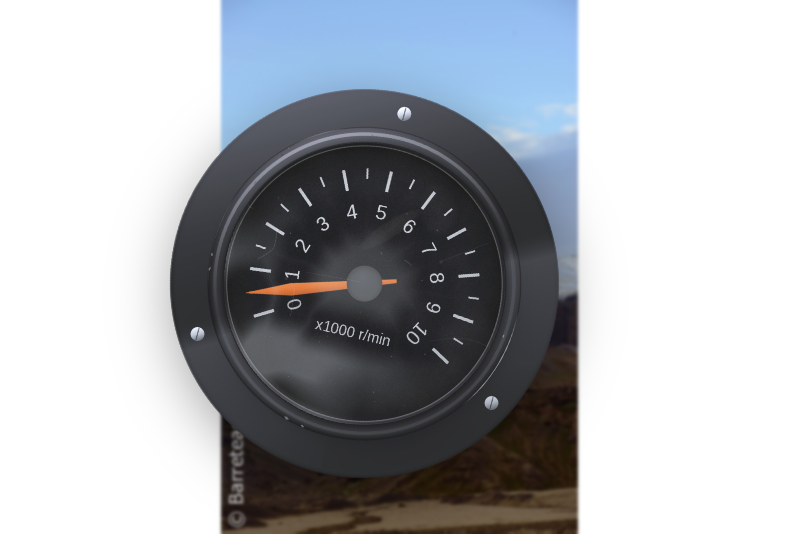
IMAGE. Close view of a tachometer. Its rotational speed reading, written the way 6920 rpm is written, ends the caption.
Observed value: 500 rpm
